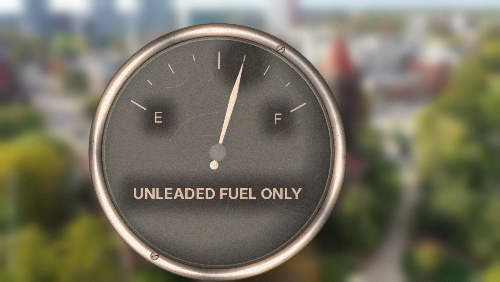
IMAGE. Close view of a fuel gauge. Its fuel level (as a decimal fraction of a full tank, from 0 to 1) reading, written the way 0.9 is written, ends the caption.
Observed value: 0.625
